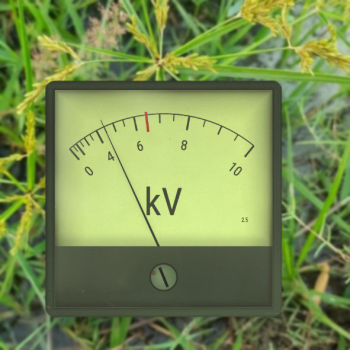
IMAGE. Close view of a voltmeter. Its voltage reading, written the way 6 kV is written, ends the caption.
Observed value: 4.5 kV
